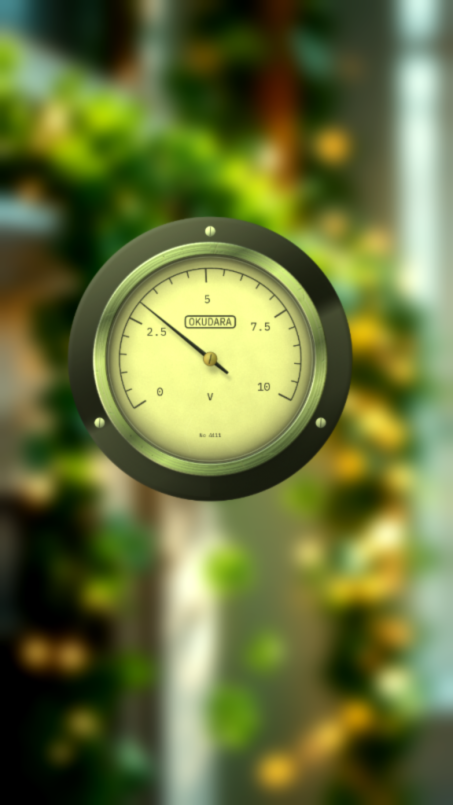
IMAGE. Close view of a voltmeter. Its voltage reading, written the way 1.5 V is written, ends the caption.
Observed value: 3 V
